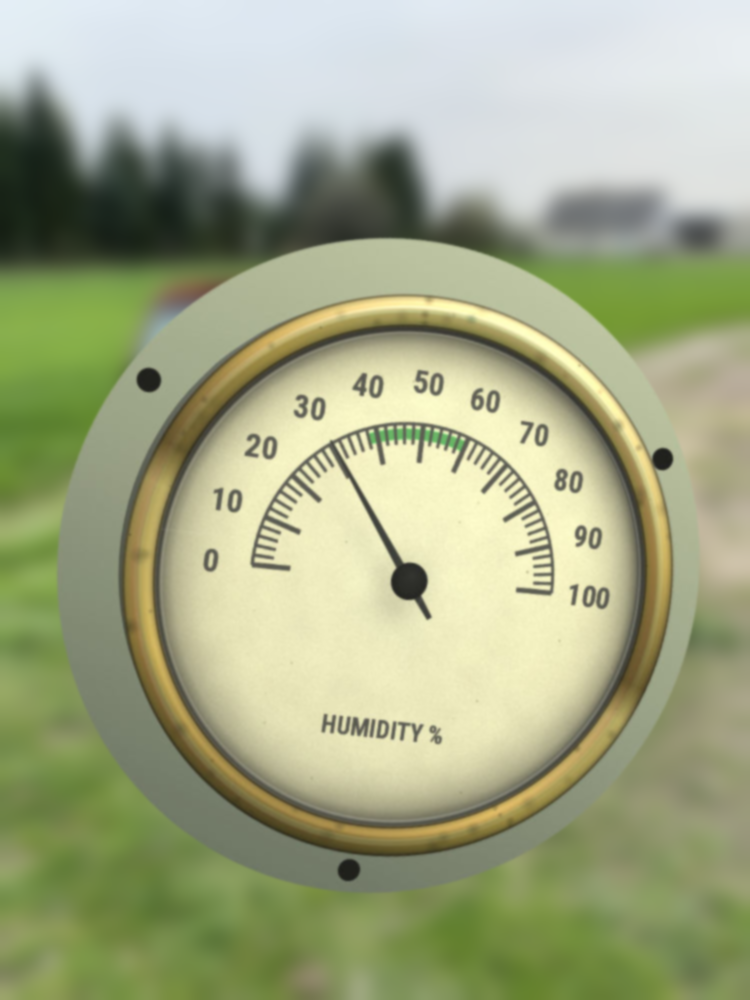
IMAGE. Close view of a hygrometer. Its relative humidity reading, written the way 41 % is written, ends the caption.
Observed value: 30 %
